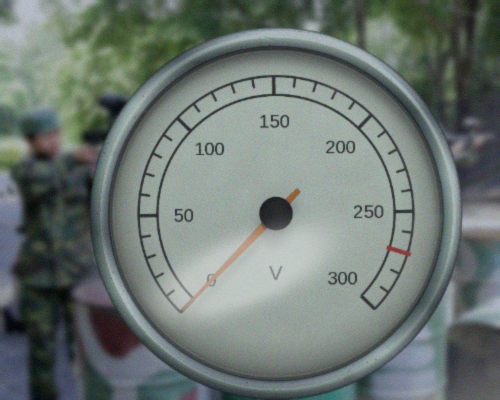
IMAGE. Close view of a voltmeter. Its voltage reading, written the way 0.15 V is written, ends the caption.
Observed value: 0 V
